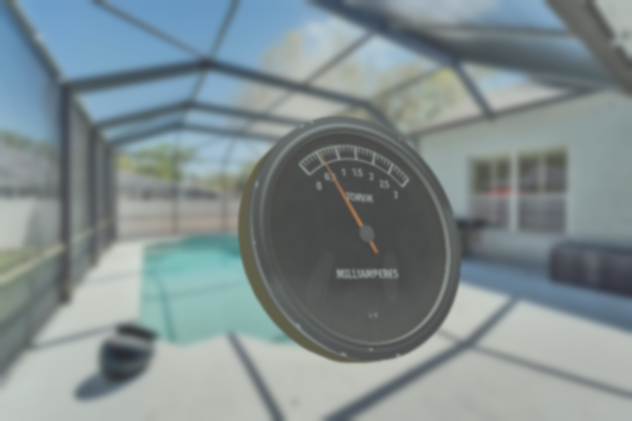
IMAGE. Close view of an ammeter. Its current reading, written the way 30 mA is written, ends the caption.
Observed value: 0.5 mA
